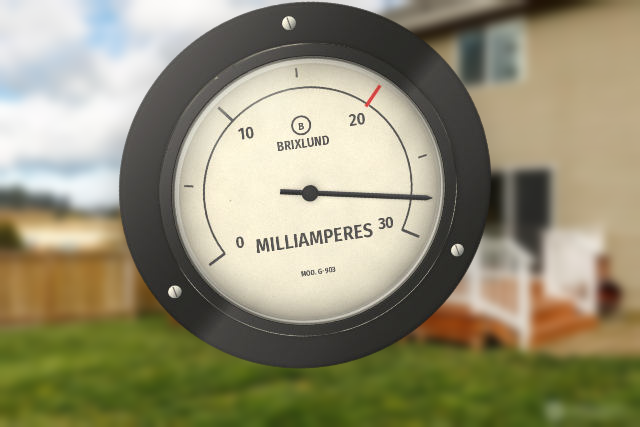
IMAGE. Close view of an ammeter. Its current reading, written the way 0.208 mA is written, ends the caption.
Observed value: 27.5 mA
